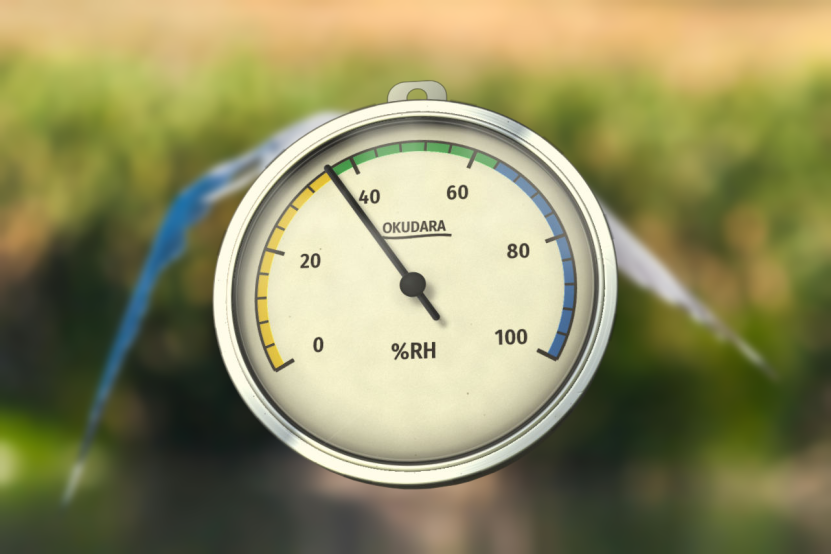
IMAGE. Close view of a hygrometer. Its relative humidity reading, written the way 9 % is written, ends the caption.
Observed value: 36 %
